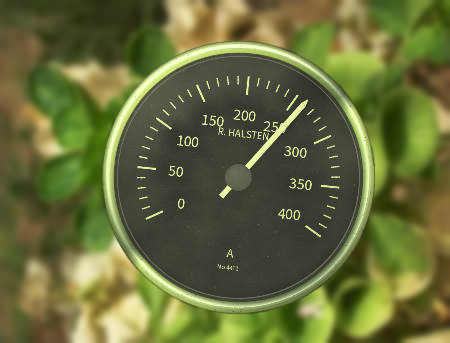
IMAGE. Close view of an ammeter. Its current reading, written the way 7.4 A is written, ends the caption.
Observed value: 260 A
